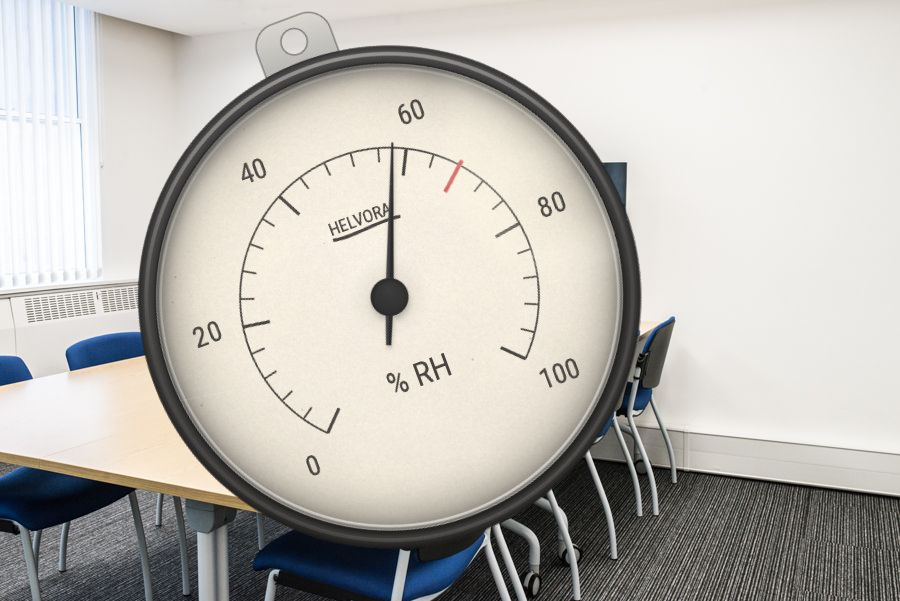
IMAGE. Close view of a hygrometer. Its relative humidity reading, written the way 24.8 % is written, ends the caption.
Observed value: 58 %
